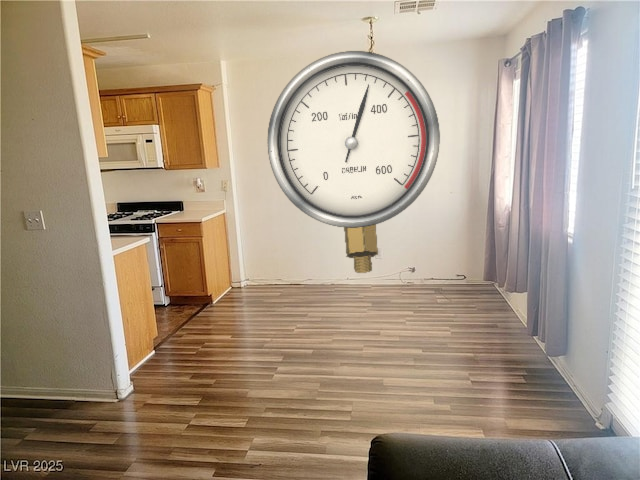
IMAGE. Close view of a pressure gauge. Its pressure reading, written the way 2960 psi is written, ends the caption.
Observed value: 350 psi
